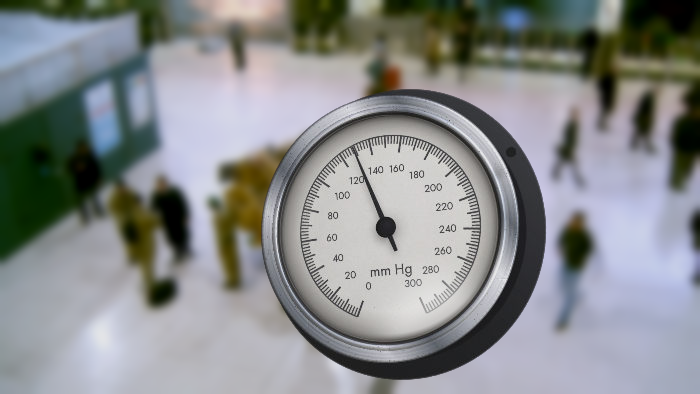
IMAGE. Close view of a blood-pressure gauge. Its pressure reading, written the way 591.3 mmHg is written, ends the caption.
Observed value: 130 mmHg
